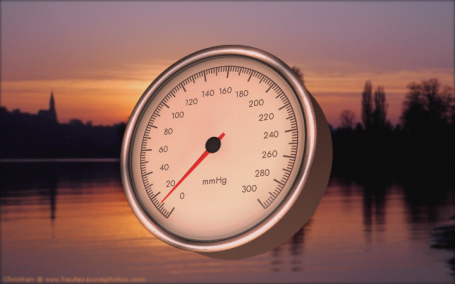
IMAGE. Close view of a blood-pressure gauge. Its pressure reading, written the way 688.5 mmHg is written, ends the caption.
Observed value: 10 mmHg
